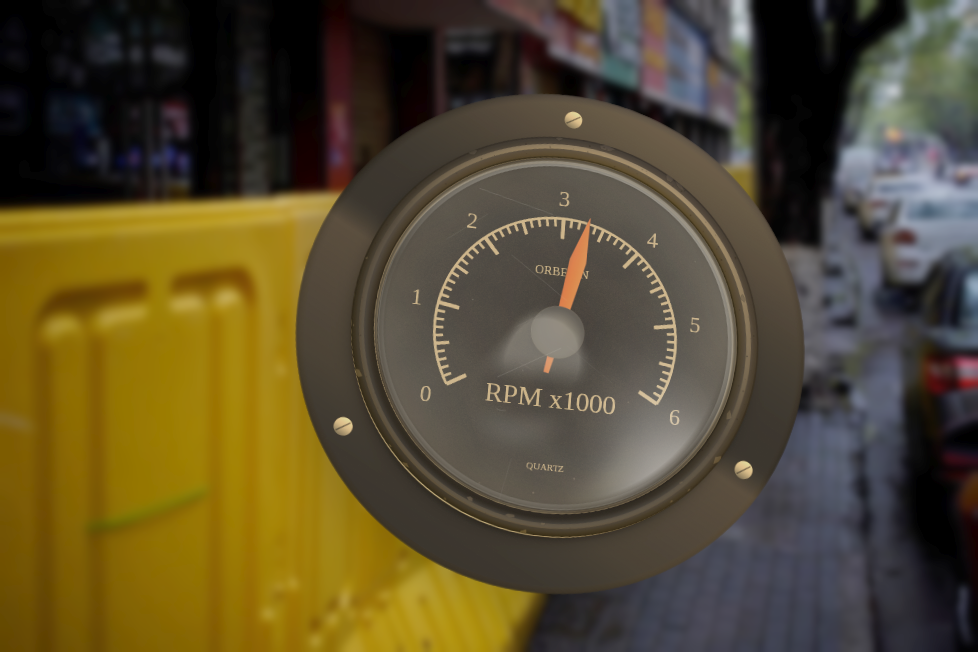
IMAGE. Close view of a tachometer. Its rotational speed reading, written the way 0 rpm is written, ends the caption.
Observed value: 3300 rpm
